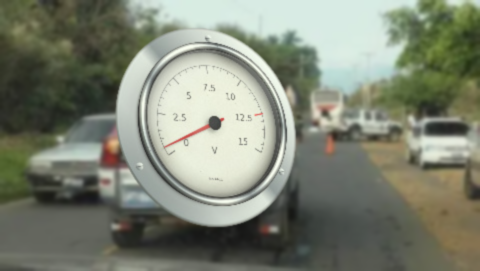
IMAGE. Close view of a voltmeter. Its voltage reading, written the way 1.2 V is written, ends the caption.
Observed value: 0.5 V
